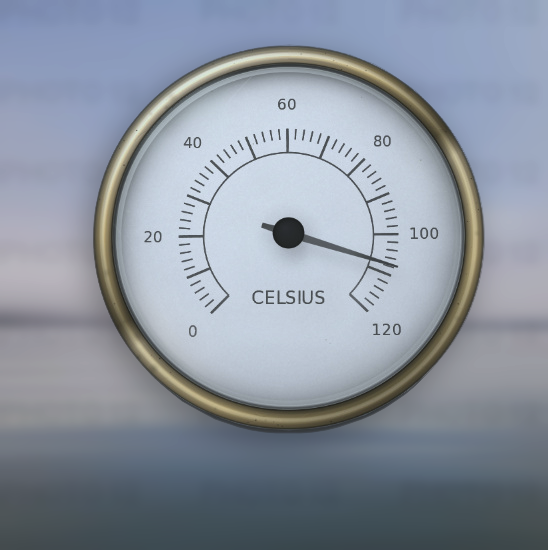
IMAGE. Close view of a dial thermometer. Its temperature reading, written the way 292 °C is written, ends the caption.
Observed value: 108 °C
